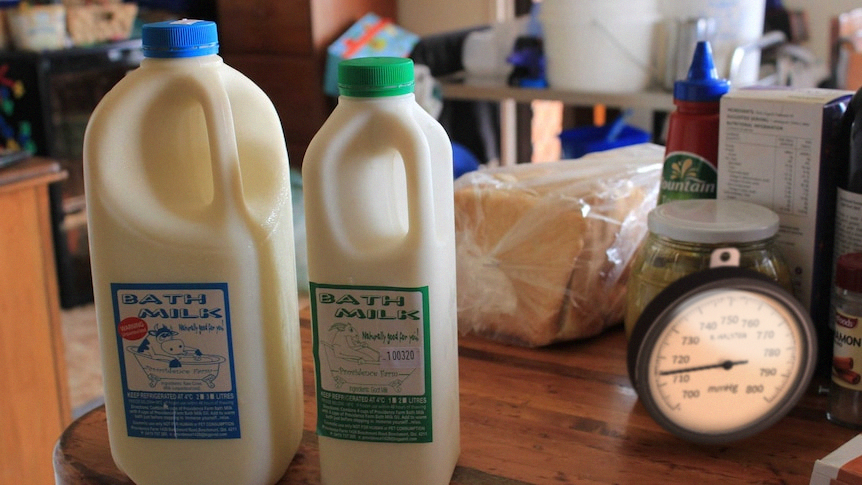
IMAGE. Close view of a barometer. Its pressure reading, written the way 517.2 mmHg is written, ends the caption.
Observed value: 715 mmHg
